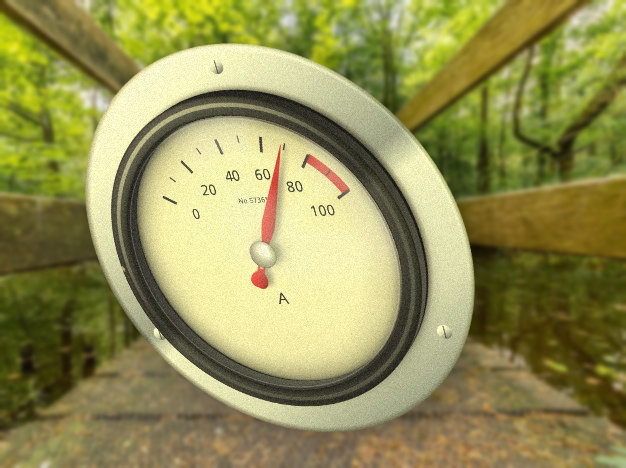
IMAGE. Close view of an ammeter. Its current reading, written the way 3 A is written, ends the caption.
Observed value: 70 A
